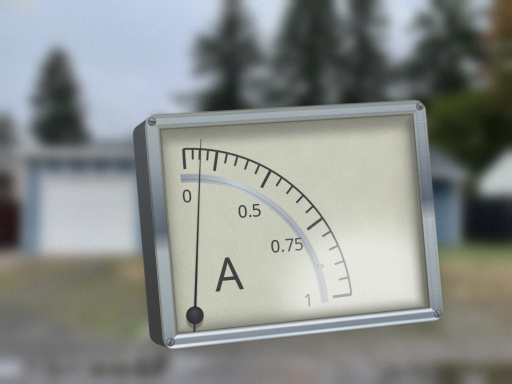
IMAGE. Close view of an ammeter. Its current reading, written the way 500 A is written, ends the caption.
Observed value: 0.15 A
